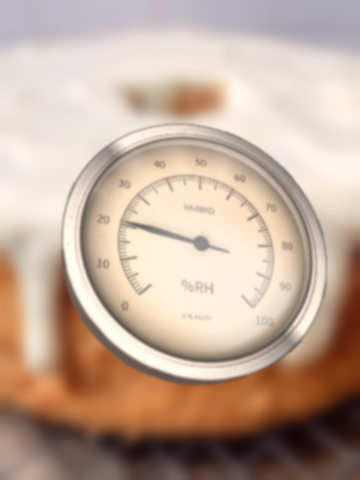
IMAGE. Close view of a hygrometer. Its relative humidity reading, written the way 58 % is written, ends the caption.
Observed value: 20 %
